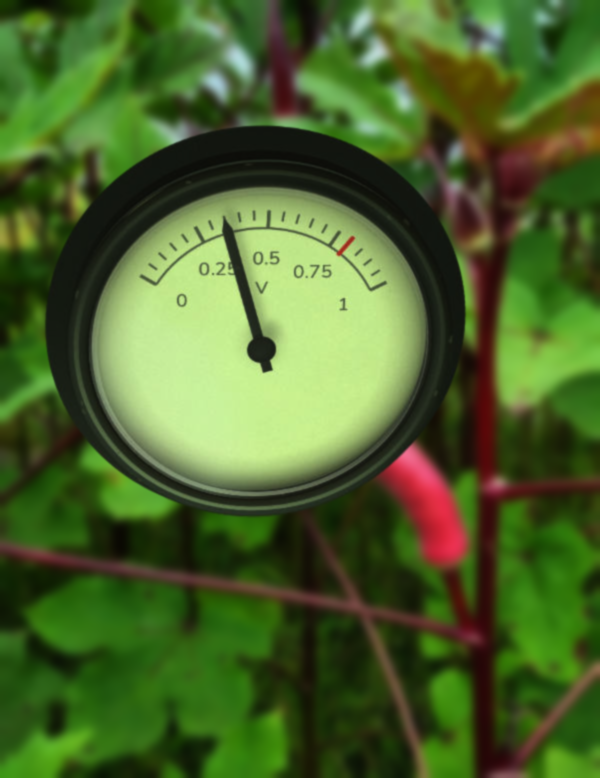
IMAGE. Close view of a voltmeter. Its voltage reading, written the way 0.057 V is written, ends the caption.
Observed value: 0.35 V
